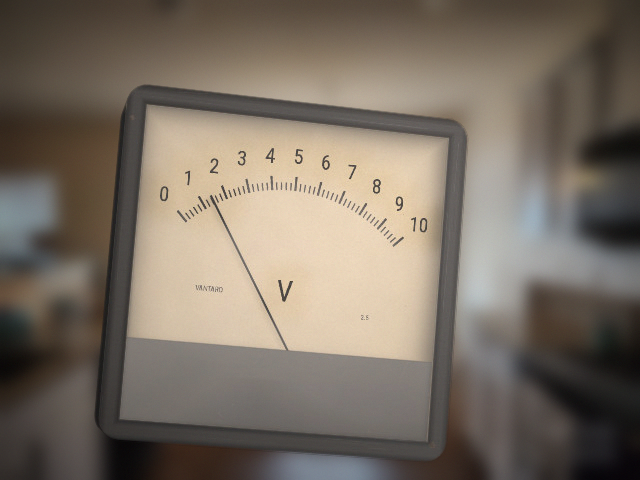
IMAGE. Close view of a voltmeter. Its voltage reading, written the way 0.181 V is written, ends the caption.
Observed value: 1.4 V
